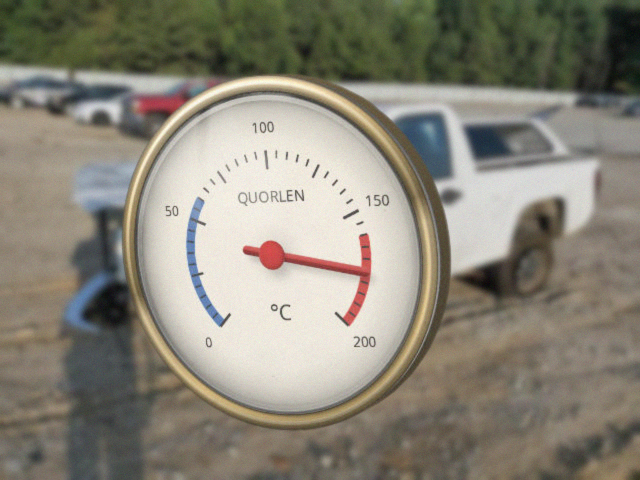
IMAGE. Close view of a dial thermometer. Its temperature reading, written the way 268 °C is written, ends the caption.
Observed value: 175 °C
